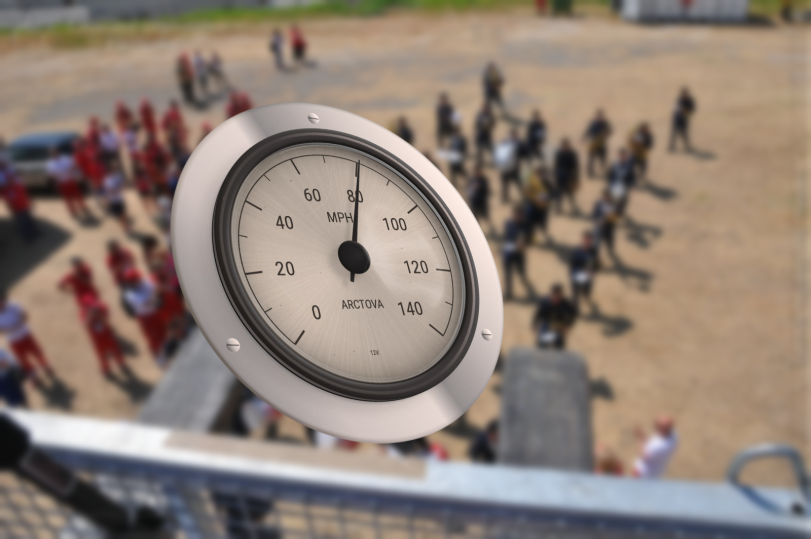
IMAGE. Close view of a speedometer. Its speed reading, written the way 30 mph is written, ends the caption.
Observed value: 80 mph
